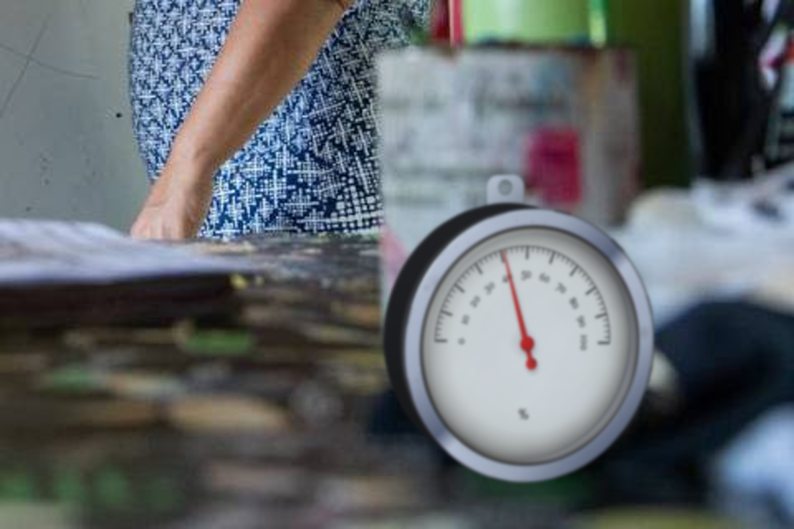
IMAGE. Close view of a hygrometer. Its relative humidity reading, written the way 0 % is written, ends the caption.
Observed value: 40 %
